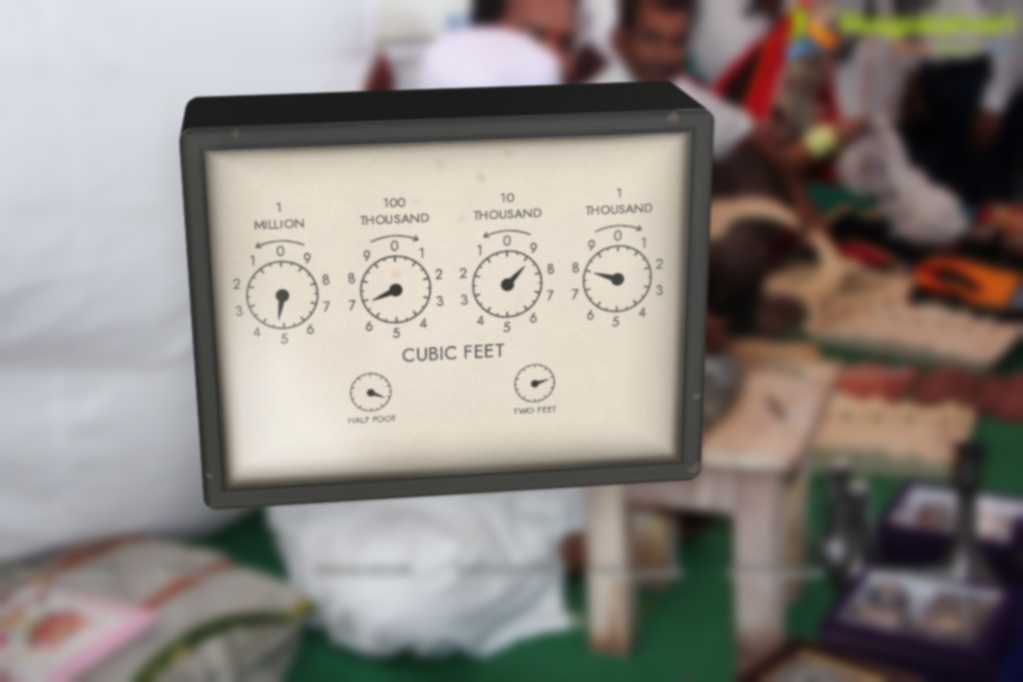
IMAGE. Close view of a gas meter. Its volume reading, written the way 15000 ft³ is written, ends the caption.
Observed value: 468800 ft³
